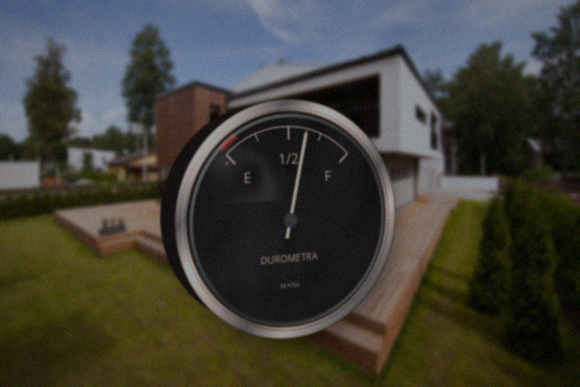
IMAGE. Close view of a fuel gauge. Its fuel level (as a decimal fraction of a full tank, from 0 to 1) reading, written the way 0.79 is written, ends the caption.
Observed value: 0.625
